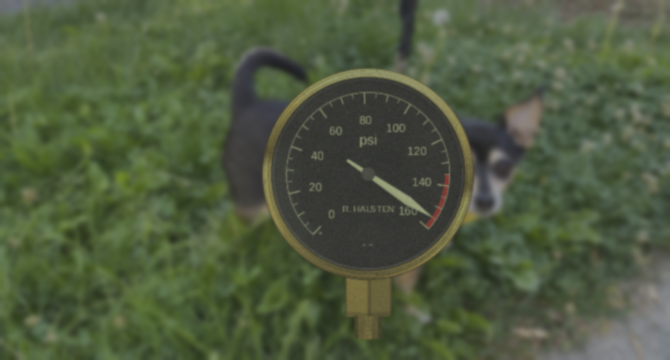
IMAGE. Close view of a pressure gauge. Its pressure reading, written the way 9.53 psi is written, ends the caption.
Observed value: 155 psi
